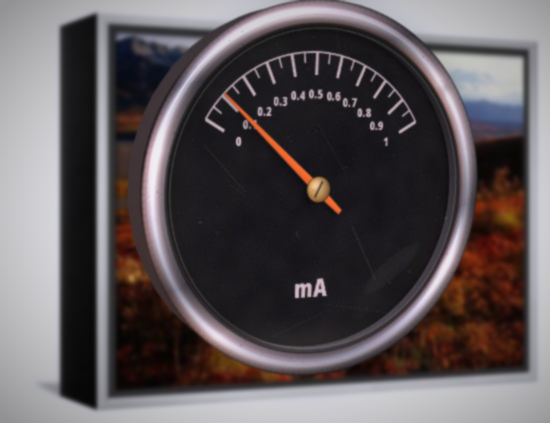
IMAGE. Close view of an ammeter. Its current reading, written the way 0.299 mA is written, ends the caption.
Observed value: 0.1 mA
